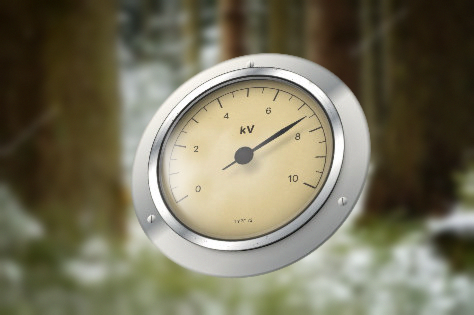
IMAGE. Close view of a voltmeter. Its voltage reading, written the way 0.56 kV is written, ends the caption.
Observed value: 7.5 kV
